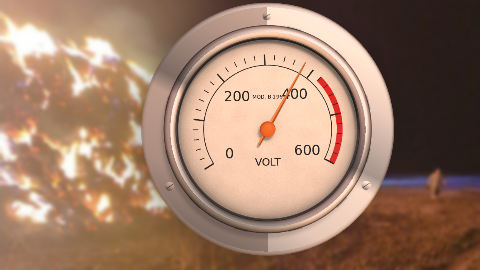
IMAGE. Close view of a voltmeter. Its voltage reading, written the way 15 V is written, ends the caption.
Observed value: 380 V
